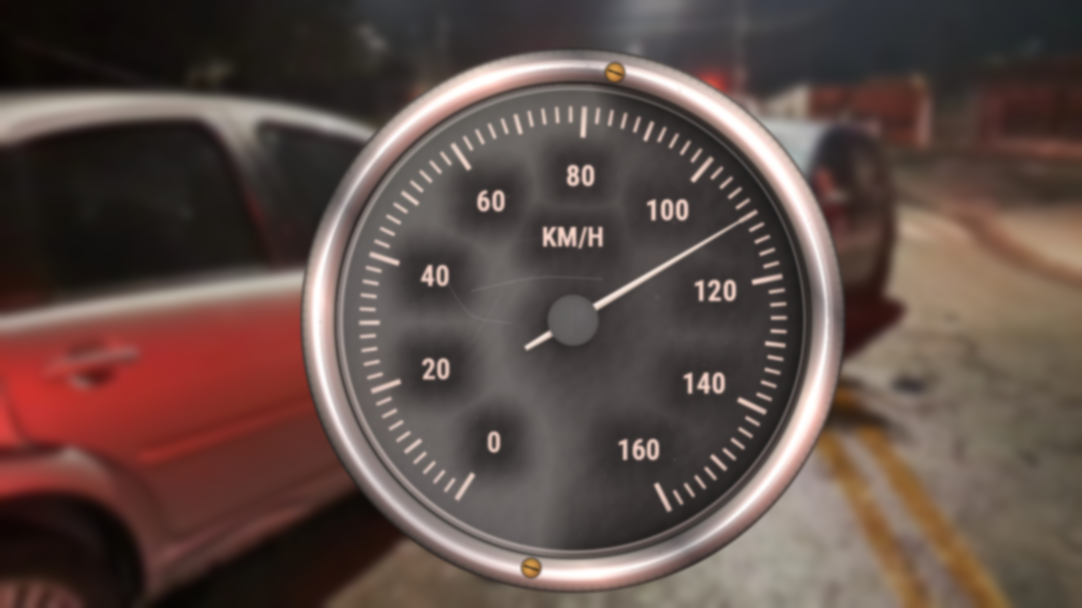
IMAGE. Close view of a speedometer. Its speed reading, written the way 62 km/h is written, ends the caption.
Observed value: 110 km/h
